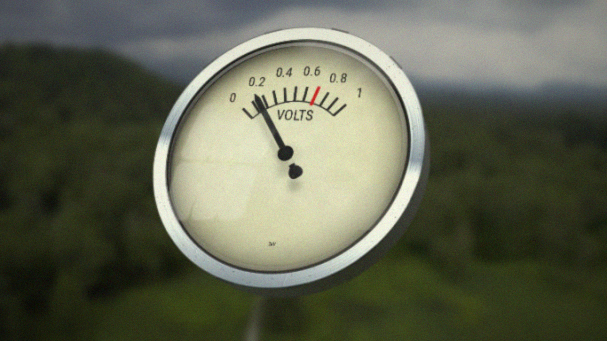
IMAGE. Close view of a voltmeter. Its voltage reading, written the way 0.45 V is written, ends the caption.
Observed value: 0.15 V
